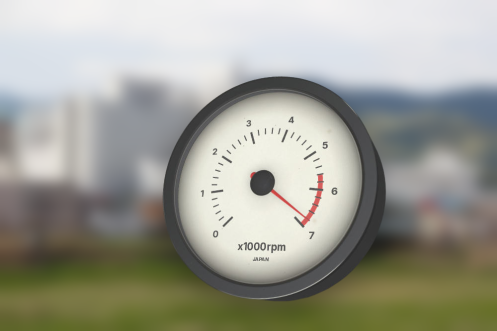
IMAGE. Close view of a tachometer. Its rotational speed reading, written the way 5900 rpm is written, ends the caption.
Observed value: 6800 rpm
